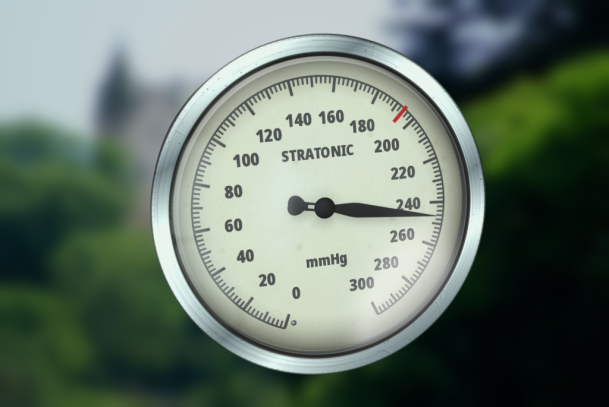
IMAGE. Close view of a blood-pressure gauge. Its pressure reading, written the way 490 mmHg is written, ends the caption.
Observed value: 246 mmHg
